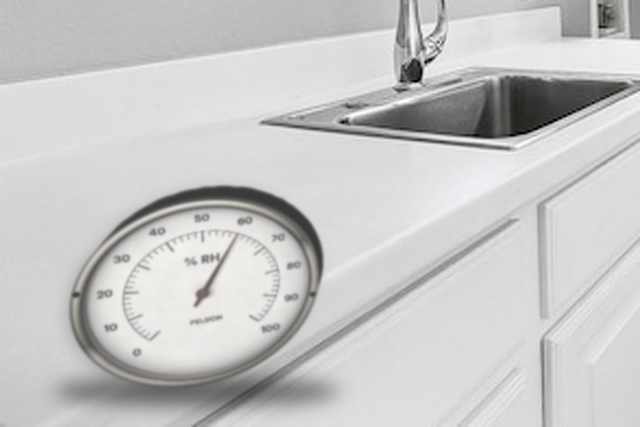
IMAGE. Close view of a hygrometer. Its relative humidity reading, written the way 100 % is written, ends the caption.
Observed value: 60 %
